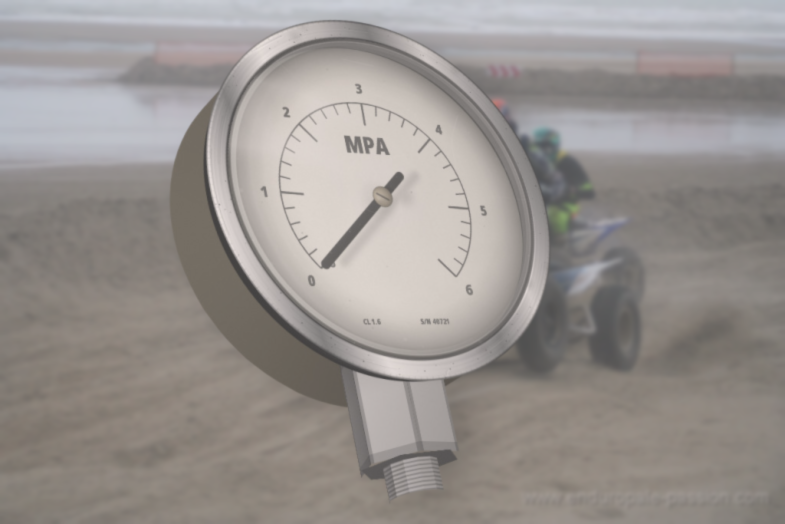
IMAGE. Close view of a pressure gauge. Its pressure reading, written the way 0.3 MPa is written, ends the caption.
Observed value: 0 MPa
